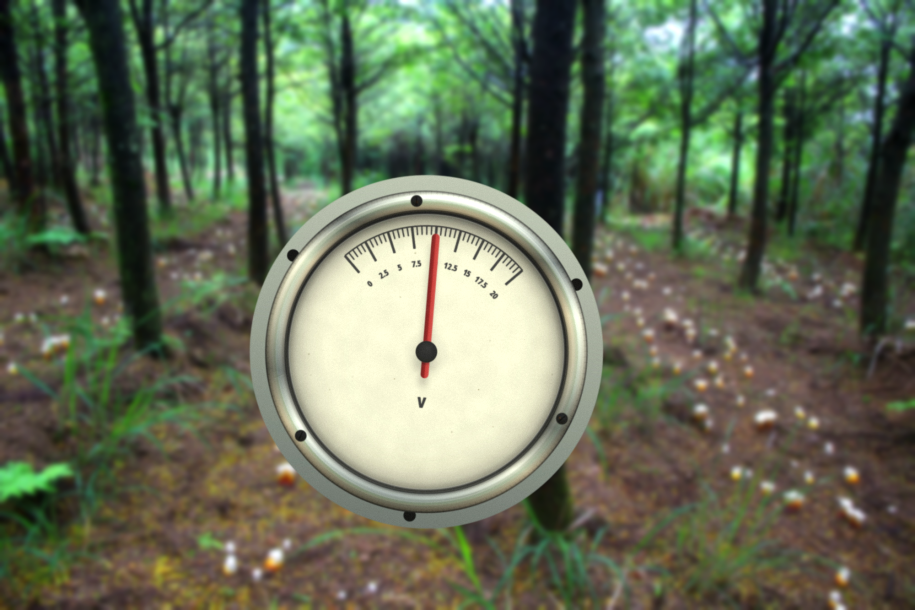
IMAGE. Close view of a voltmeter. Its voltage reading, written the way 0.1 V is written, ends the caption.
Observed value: 10 V
